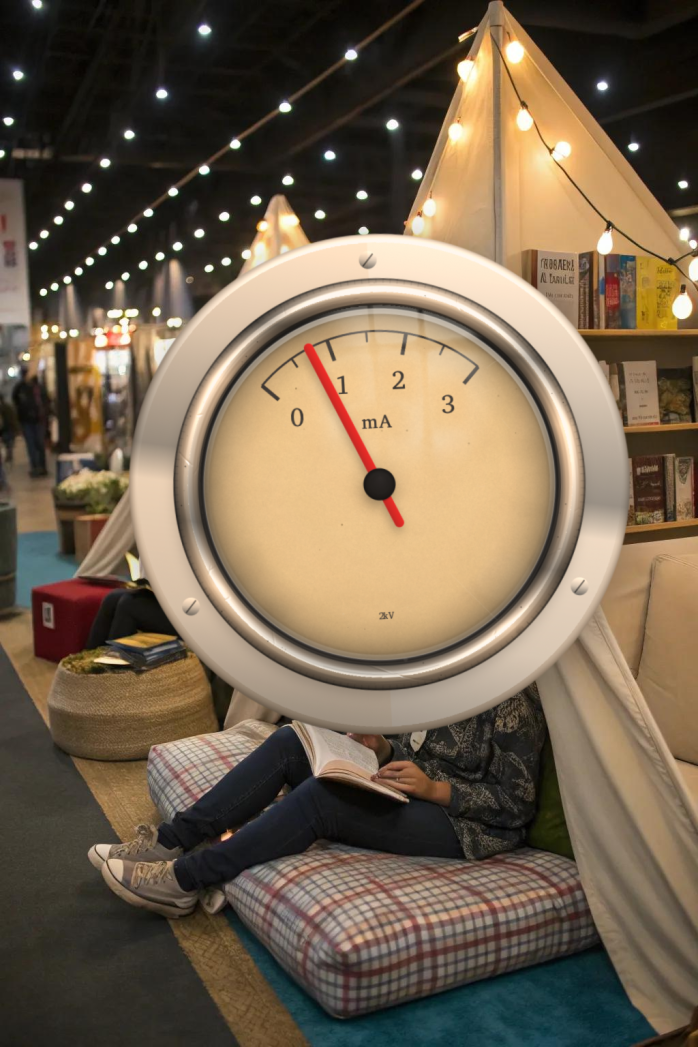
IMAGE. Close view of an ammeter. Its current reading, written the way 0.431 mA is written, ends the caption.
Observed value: 0.75 mA
